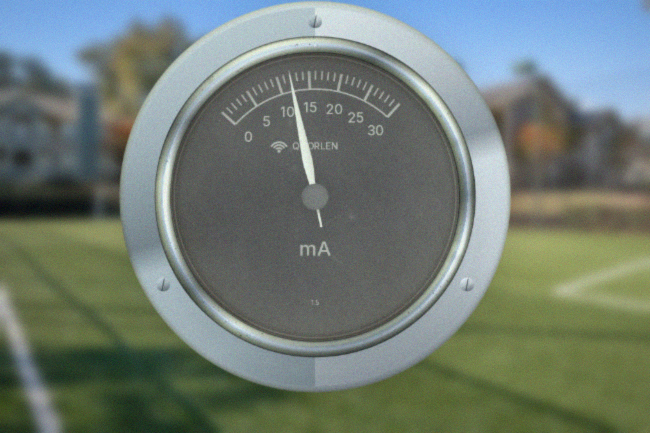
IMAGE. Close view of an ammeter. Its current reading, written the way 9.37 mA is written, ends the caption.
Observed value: 12 mA
